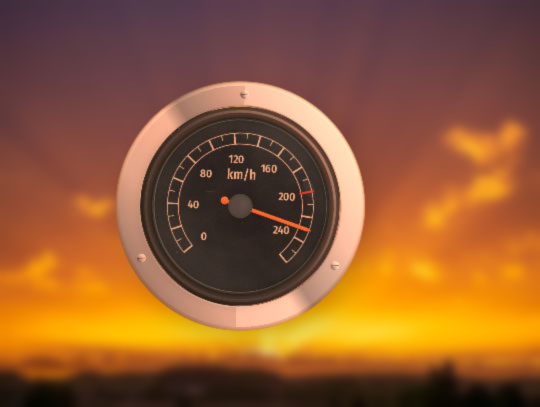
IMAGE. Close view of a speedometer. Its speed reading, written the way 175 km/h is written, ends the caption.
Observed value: 230 km/h
